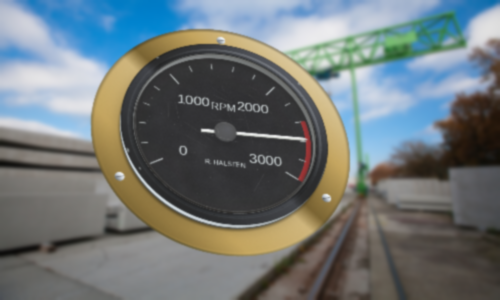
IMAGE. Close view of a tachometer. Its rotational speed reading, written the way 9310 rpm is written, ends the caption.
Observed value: 2600 rpm
